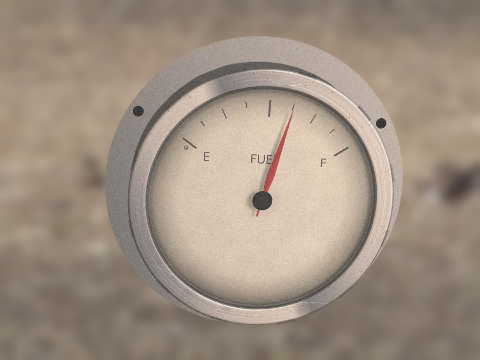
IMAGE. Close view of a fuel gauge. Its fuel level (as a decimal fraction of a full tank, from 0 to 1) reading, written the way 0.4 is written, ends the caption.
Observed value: 0.625
